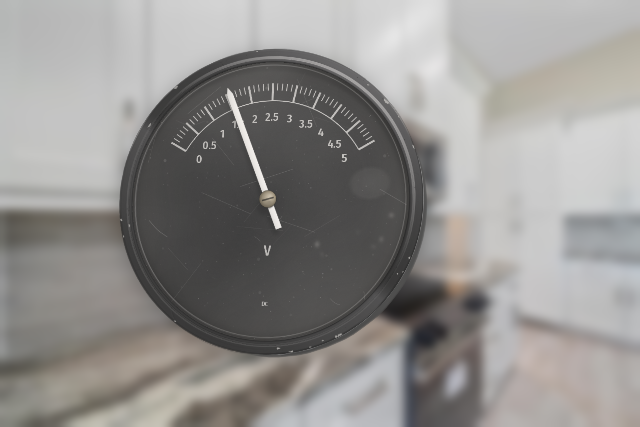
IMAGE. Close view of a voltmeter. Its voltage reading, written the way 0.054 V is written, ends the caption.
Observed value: 1.6 V
